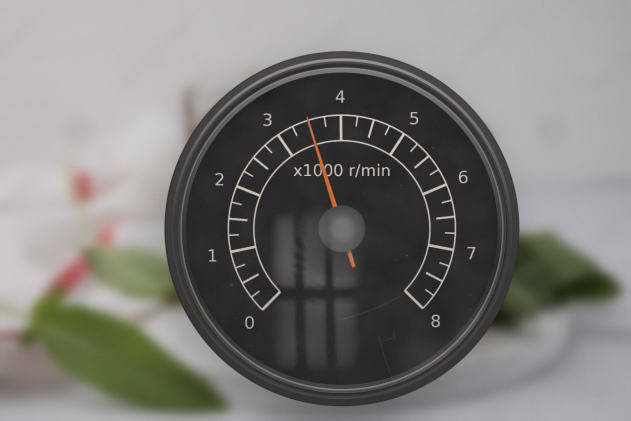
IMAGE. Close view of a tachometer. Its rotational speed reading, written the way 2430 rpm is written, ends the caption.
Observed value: 3500 rpm
